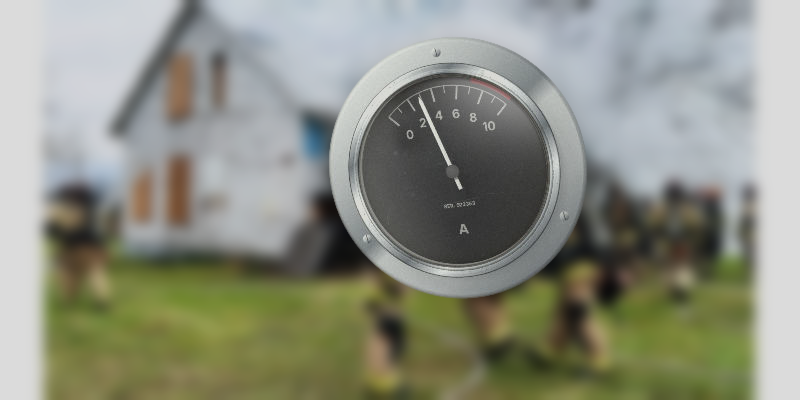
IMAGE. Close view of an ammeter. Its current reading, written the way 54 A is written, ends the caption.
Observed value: 3 A
